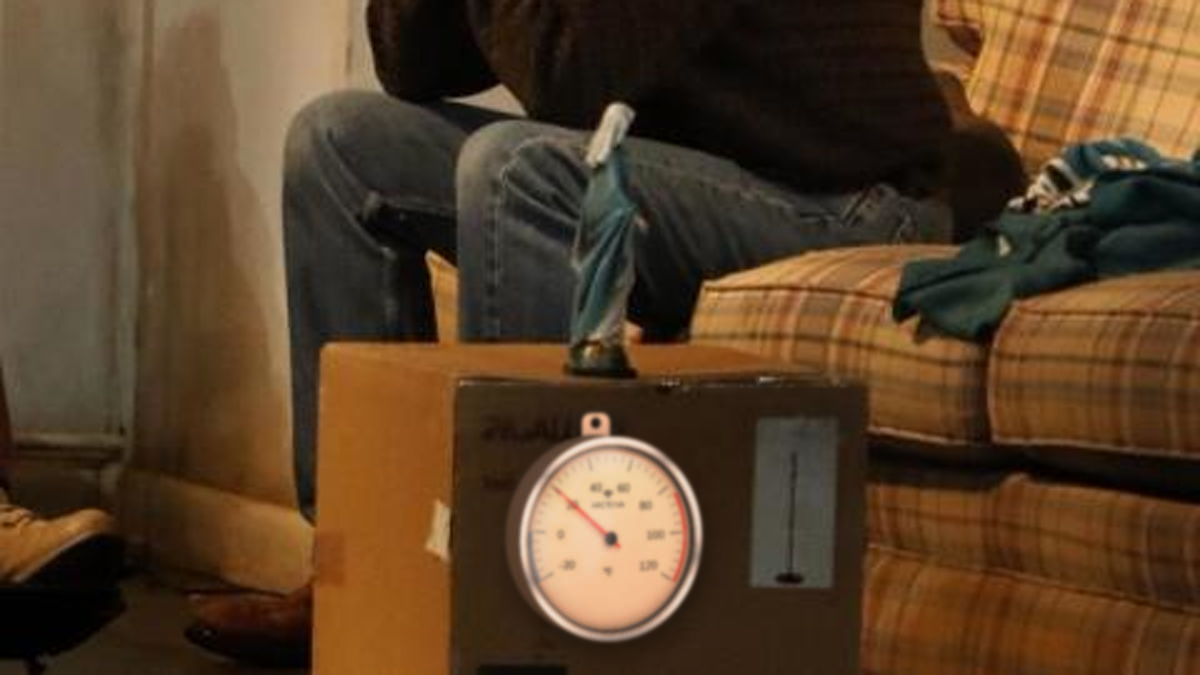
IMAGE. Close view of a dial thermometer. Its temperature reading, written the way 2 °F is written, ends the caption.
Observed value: 20 °F
